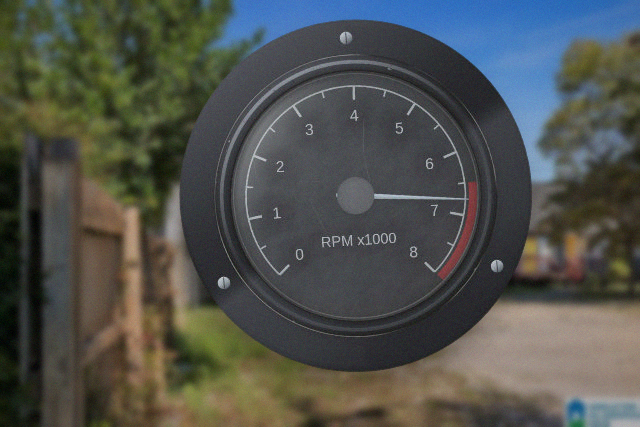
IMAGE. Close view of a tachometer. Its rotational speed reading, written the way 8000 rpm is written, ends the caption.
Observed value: 6750 rpm
